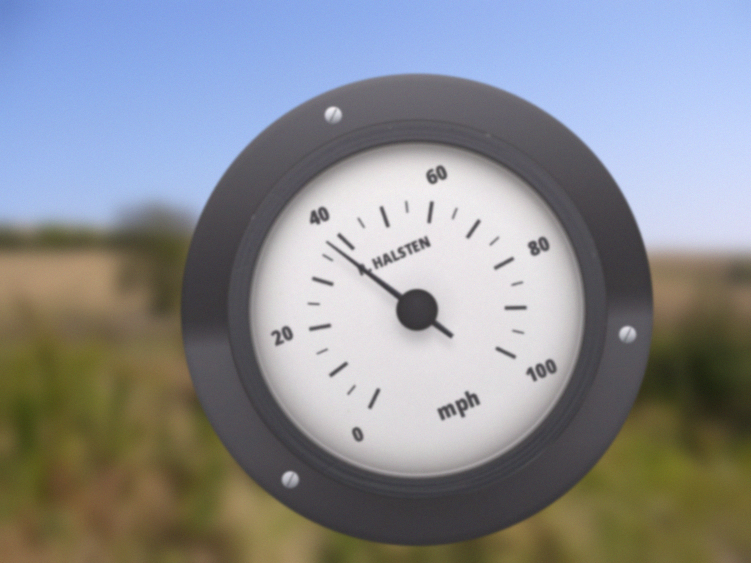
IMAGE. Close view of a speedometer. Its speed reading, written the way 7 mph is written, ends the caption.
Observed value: 37.5 mph
